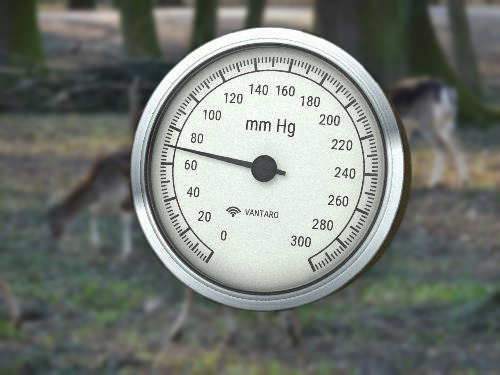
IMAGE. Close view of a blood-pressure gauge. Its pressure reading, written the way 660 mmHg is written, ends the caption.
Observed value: 70 mmHg
